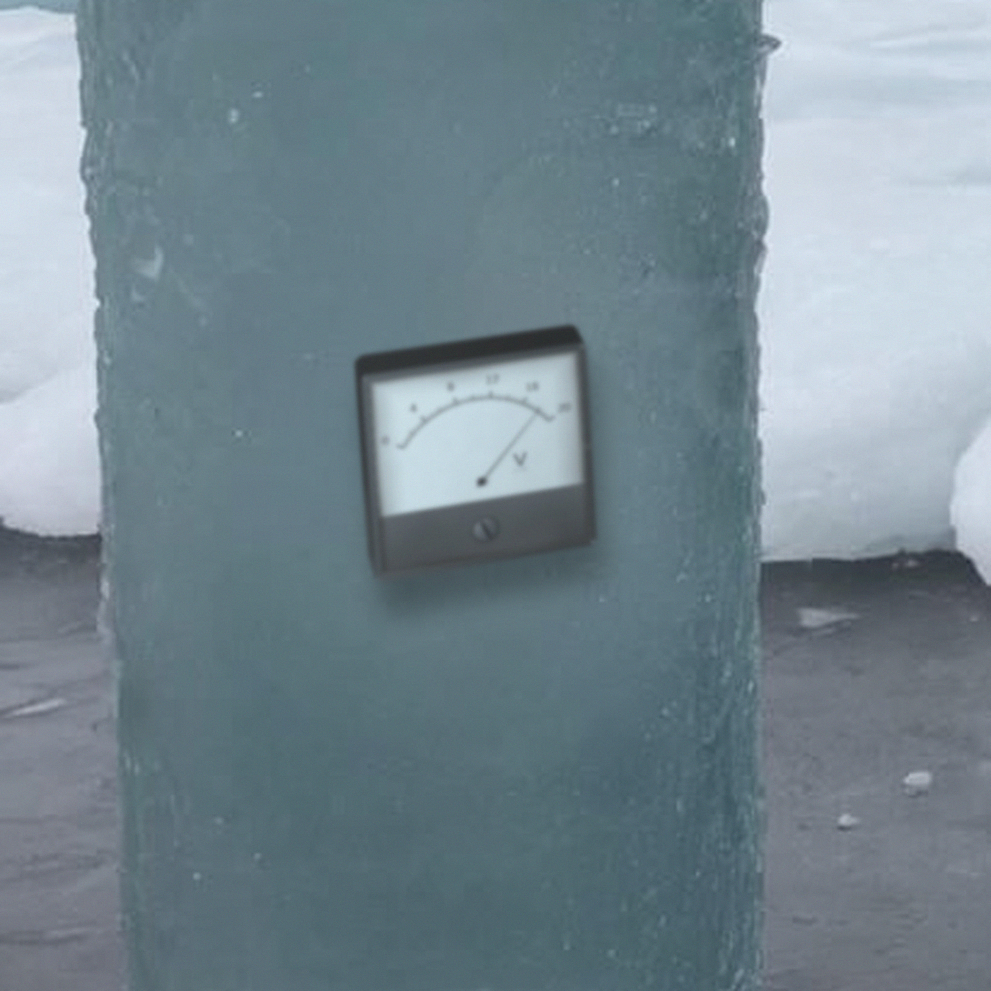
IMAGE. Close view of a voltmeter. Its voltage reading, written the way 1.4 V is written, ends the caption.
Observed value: 18 V
